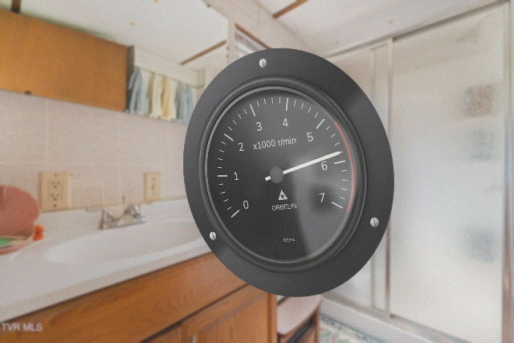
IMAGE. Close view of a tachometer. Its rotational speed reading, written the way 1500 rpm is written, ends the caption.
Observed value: 5800 rpm
